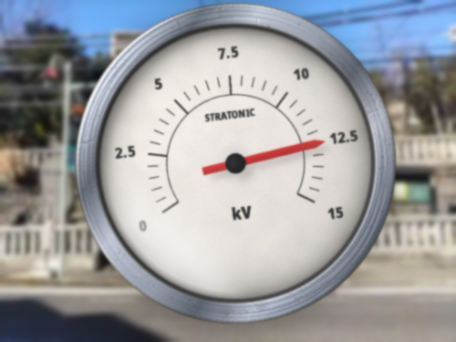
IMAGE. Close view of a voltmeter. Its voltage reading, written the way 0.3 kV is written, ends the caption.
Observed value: 12.5 kV
